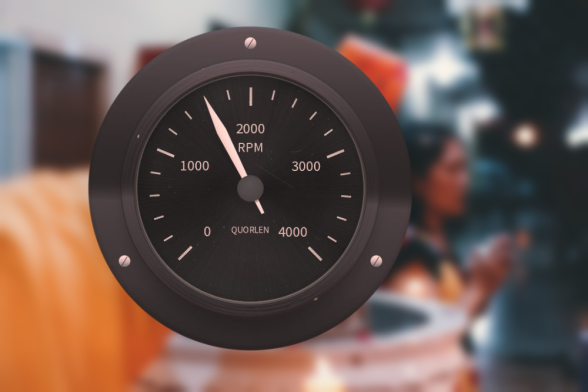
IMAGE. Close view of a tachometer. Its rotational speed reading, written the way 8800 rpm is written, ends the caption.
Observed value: 1600 rpm
